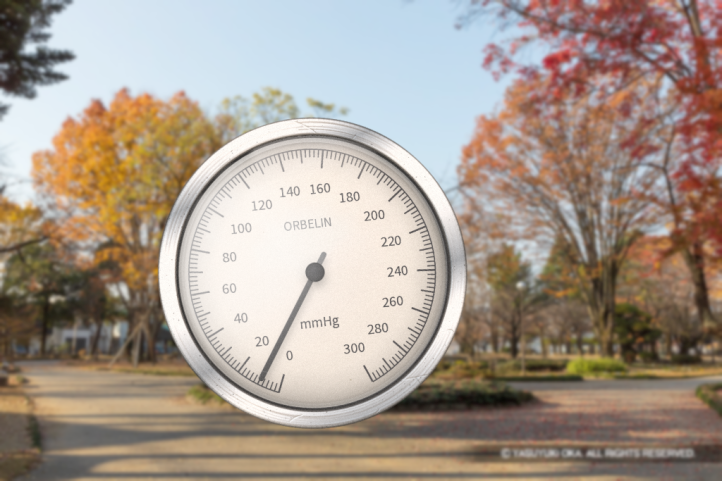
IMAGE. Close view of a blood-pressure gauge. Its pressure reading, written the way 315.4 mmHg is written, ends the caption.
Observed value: 10 mmHg
